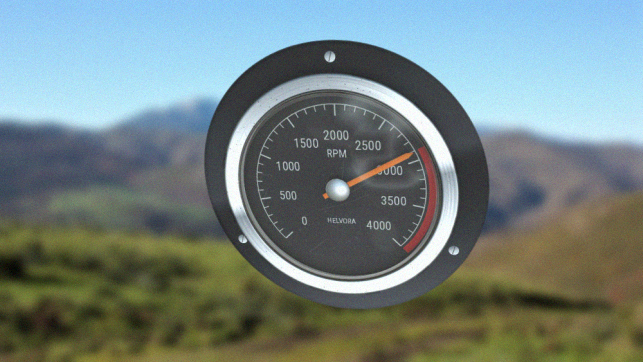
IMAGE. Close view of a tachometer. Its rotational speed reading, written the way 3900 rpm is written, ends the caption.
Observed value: 2900 rpm
